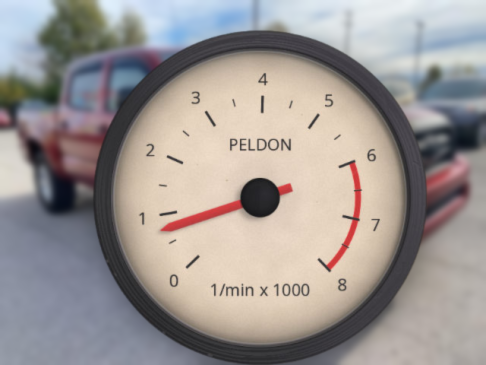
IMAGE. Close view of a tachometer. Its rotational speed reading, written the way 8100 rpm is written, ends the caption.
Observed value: 750 rpm
